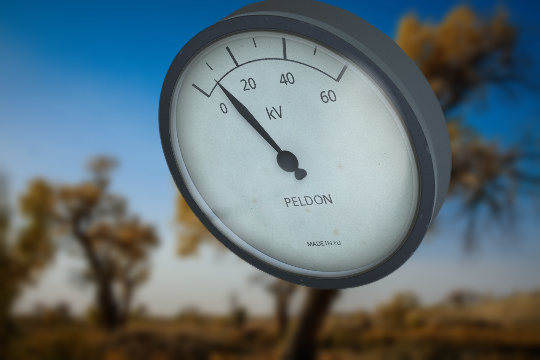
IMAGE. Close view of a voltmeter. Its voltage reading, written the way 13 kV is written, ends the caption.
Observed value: 10 kV
